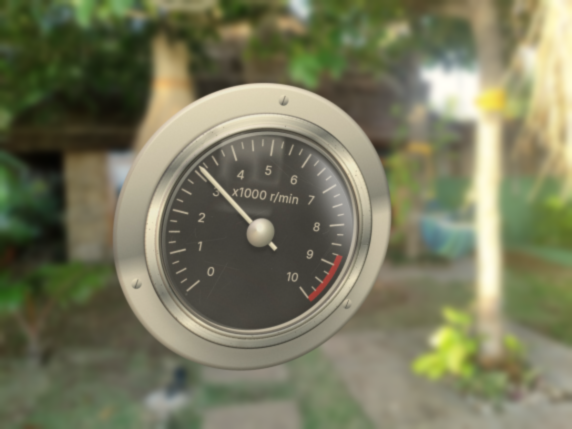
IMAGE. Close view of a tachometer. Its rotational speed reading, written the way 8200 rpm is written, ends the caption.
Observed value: 3125 rpm
